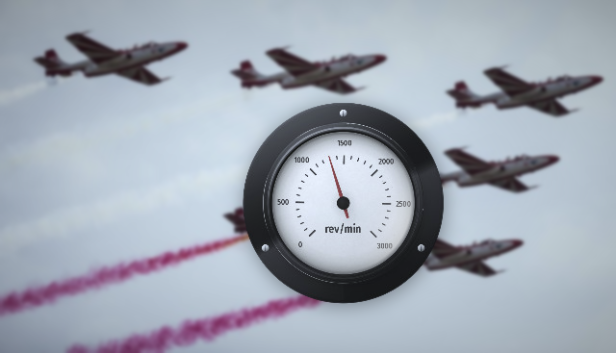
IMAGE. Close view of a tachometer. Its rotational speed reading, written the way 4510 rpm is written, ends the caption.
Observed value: 1300 rpm
